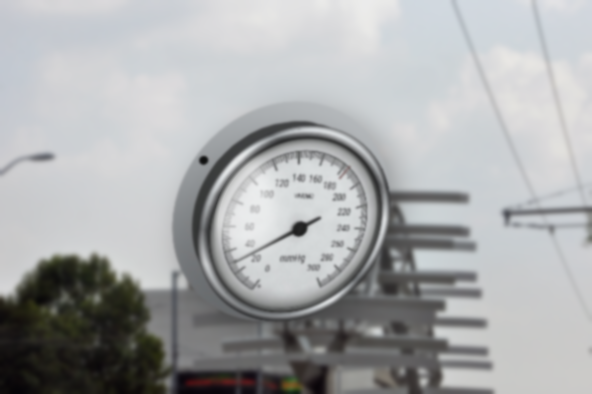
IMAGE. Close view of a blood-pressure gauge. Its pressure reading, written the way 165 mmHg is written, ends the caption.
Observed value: 30 mmHg
